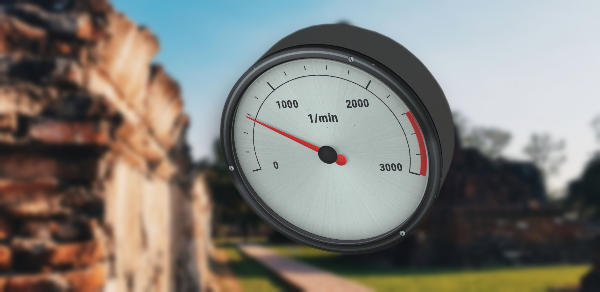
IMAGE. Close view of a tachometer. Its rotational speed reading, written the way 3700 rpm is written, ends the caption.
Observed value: 600 rpm
